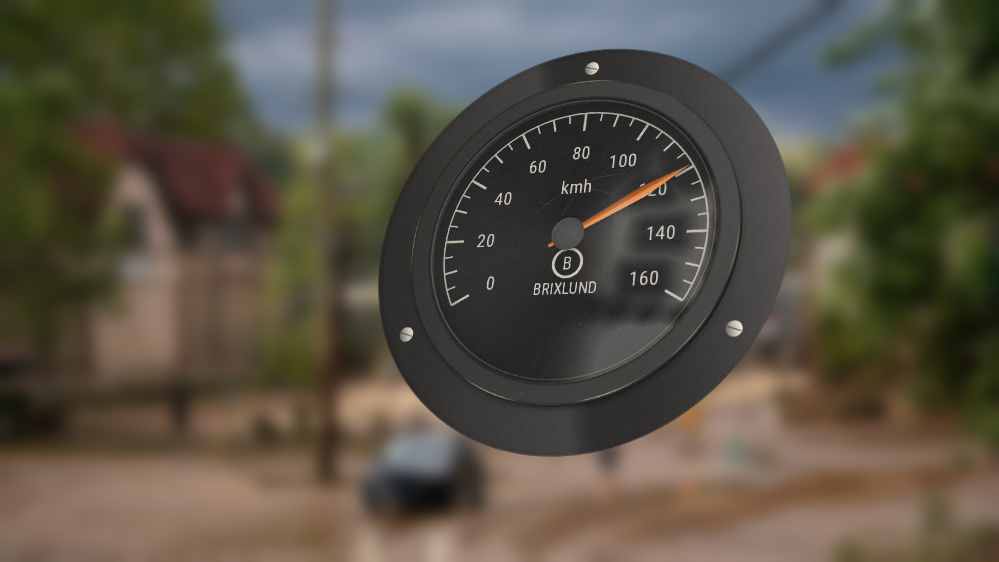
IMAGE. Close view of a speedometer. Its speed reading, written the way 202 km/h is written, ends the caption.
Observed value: 120 km/h
